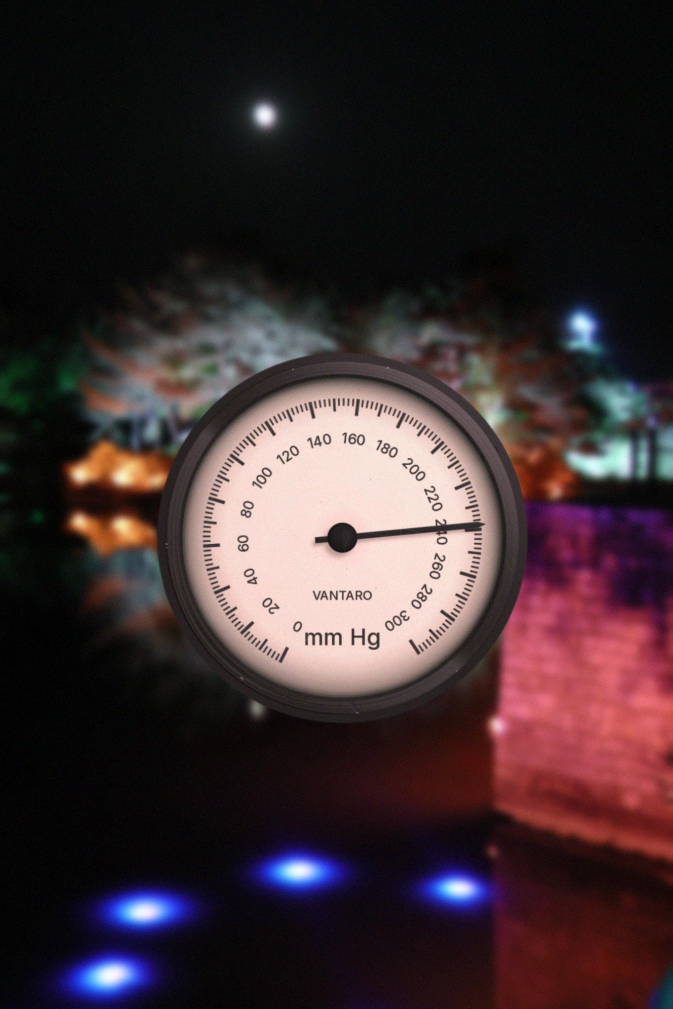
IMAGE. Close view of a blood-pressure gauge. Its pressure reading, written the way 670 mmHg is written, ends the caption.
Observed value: 238 mmHg
